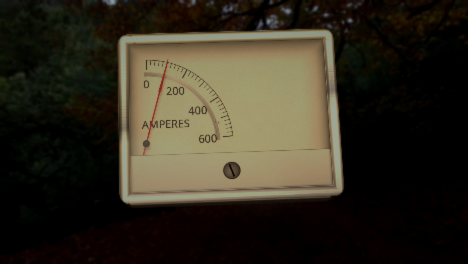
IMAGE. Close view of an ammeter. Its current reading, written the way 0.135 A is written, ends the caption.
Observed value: 100 A
